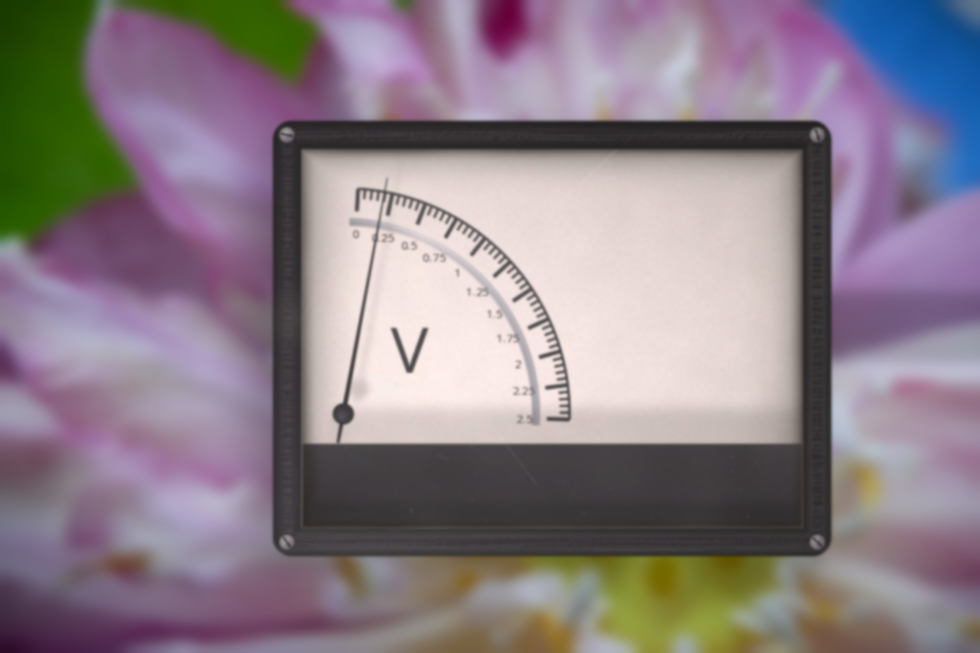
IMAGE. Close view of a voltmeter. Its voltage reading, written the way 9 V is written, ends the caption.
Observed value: 0.2 V
